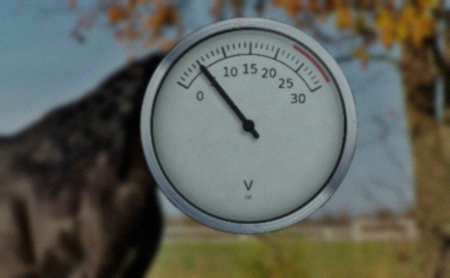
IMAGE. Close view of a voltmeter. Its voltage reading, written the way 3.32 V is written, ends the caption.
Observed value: 5 V
